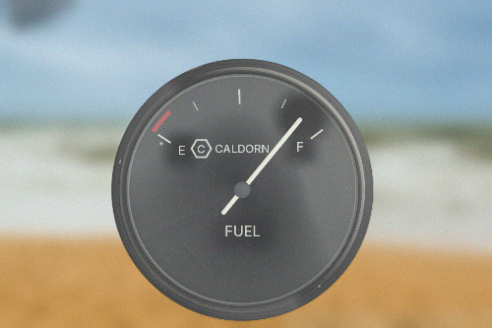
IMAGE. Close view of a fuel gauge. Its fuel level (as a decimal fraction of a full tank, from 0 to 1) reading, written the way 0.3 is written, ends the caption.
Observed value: 0.875
